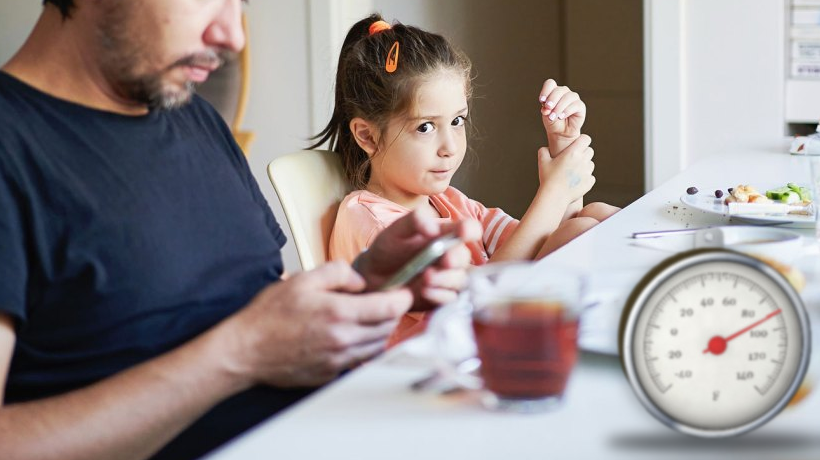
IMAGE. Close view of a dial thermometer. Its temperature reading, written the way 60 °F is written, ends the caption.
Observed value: 90 °F
